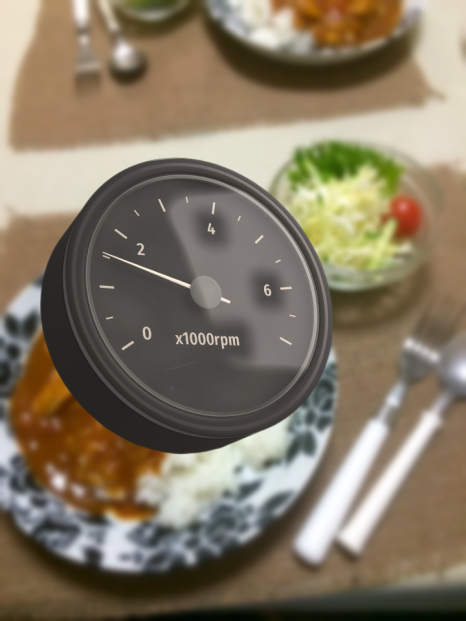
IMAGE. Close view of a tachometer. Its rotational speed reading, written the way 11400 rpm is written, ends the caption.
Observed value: 1500 rpm
